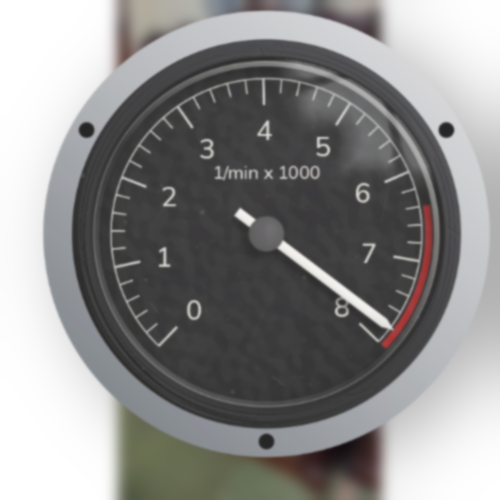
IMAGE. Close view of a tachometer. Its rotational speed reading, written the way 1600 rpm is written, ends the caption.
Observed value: 7800 rpm
